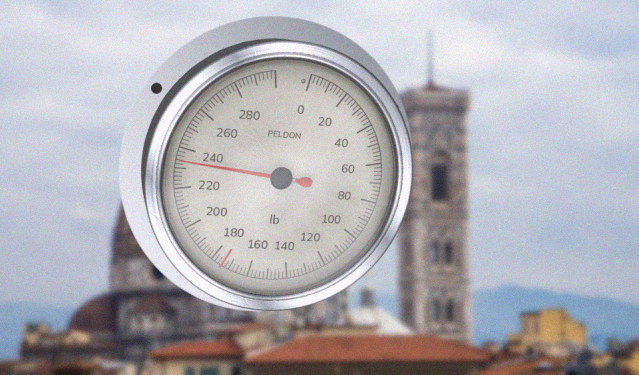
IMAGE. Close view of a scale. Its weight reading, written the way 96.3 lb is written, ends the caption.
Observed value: 234 lb
